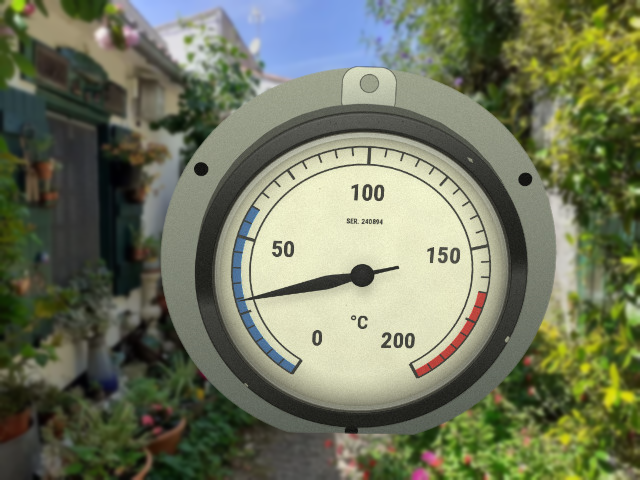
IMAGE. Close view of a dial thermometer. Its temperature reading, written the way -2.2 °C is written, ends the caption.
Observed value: 30 °C
